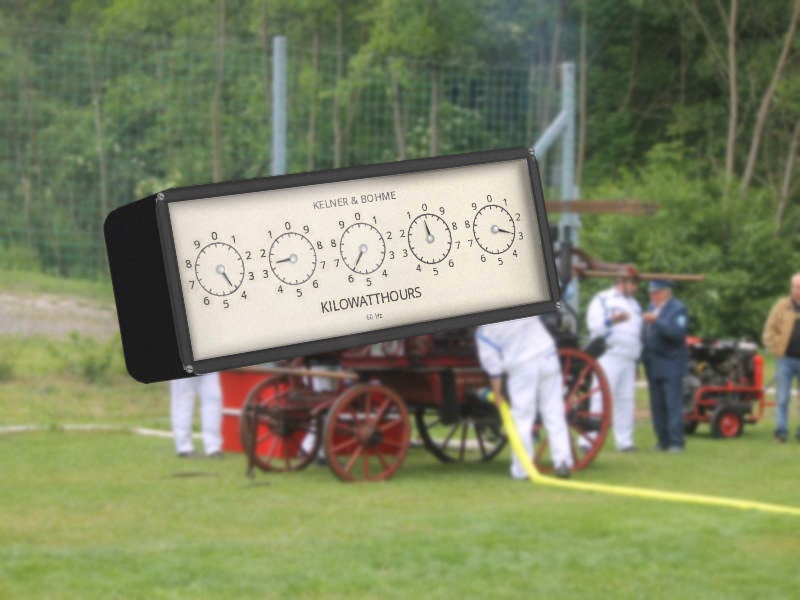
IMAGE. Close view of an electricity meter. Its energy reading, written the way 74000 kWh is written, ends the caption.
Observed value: 42603 kWh
